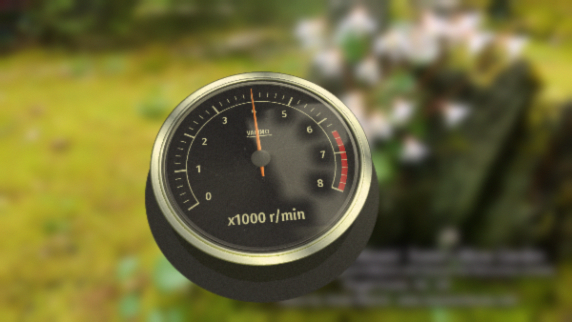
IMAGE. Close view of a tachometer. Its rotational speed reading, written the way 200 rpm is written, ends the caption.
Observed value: 4000 rpm
